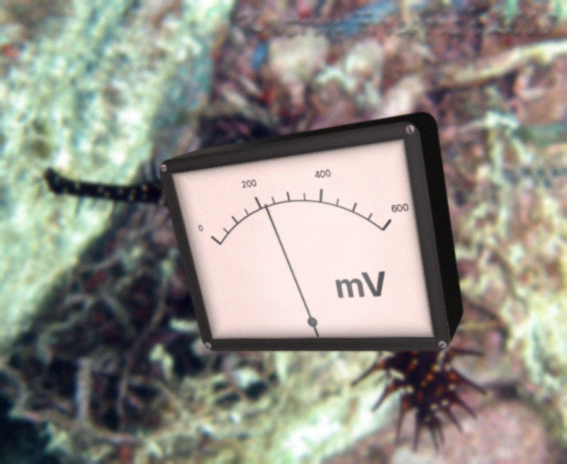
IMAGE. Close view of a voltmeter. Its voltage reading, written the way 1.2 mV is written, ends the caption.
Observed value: 225 mV
